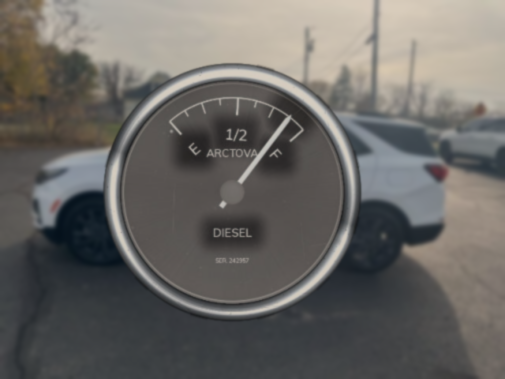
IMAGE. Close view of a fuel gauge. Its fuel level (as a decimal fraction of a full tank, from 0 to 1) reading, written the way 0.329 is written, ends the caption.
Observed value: 0.875
